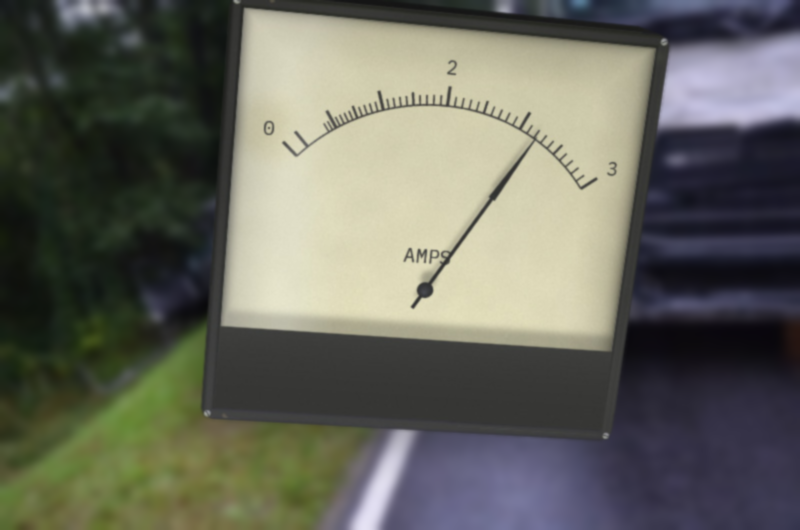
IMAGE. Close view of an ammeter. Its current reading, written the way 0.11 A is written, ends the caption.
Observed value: 2.6 A
